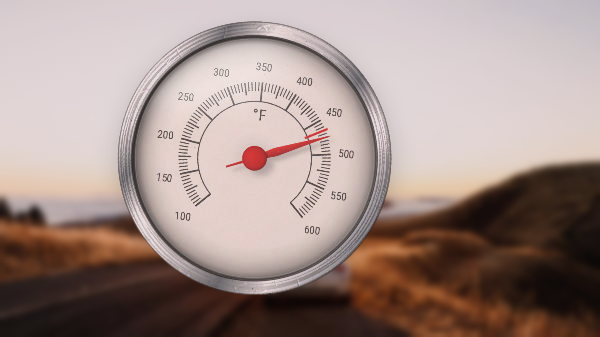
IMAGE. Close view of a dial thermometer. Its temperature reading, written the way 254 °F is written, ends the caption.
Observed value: 475 °F
